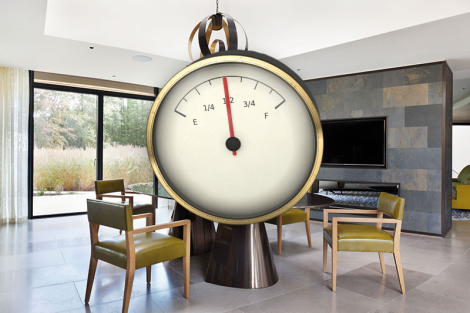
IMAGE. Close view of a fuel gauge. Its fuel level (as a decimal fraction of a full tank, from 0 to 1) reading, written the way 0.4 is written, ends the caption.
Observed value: 0.5
